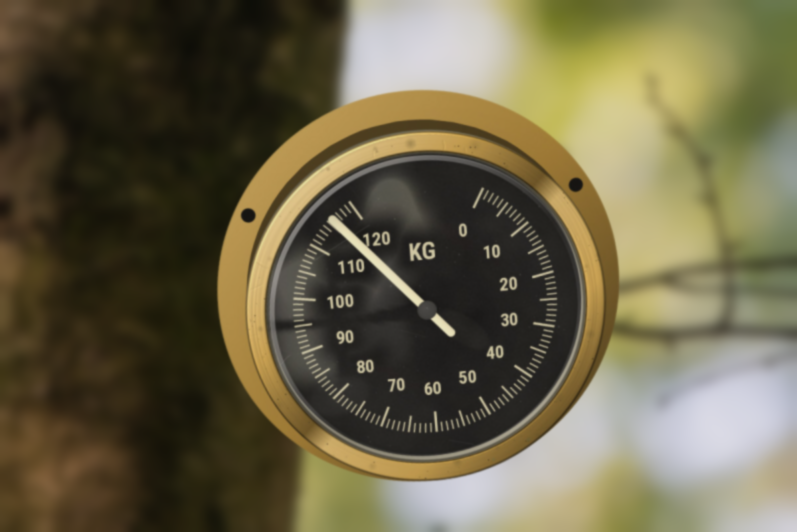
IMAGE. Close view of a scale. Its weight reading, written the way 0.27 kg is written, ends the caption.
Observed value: 116 kg
